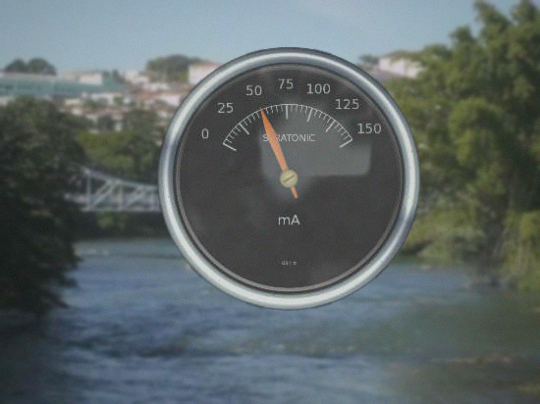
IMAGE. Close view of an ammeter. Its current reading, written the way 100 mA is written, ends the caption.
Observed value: 50 mA
